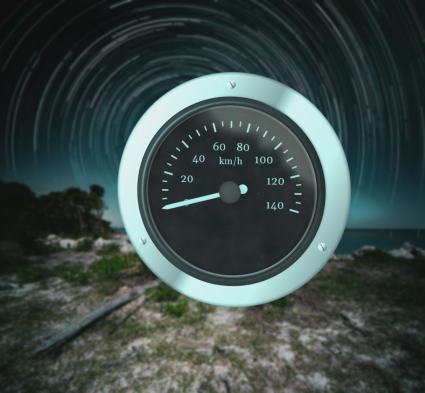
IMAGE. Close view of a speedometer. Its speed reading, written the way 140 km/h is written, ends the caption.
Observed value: 0 km/h
